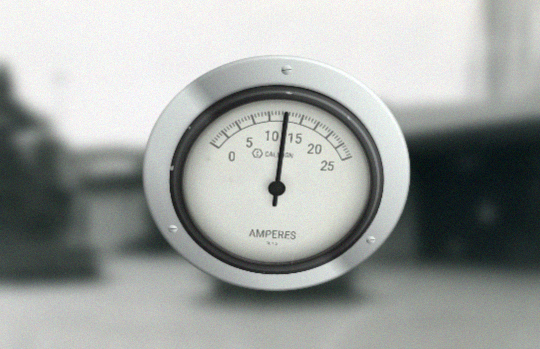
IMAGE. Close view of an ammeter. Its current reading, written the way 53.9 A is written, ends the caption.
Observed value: 12.5 A
